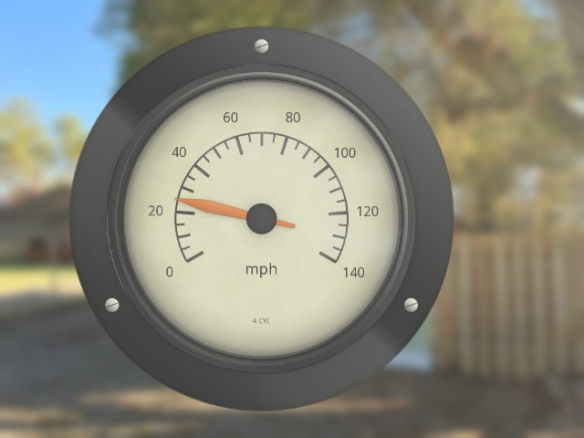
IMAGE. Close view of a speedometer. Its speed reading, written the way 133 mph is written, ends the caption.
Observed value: 25 mph
